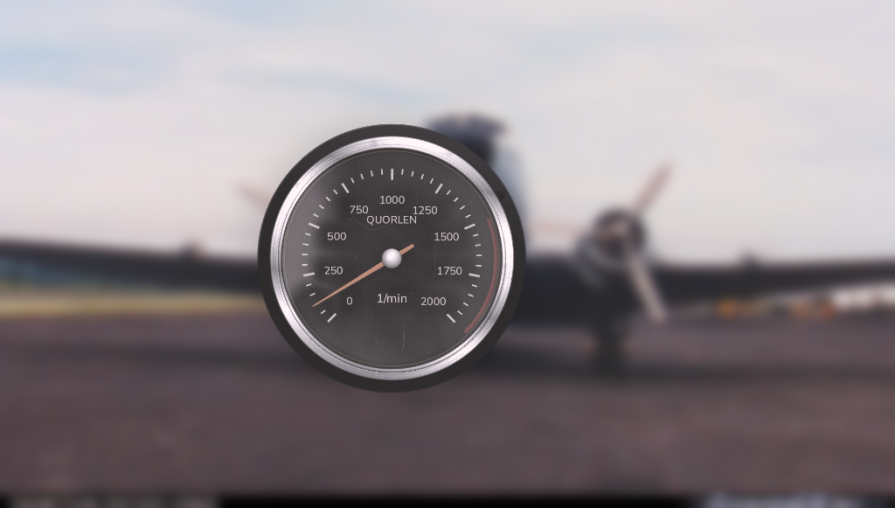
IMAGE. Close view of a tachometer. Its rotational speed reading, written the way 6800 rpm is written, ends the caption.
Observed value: 100 rpm
